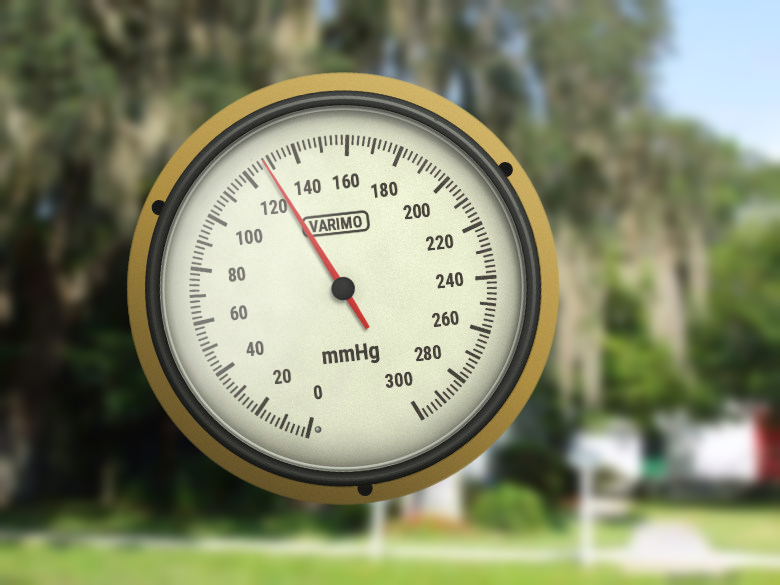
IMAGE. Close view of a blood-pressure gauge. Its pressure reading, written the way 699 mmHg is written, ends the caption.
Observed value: 128 mmHg
